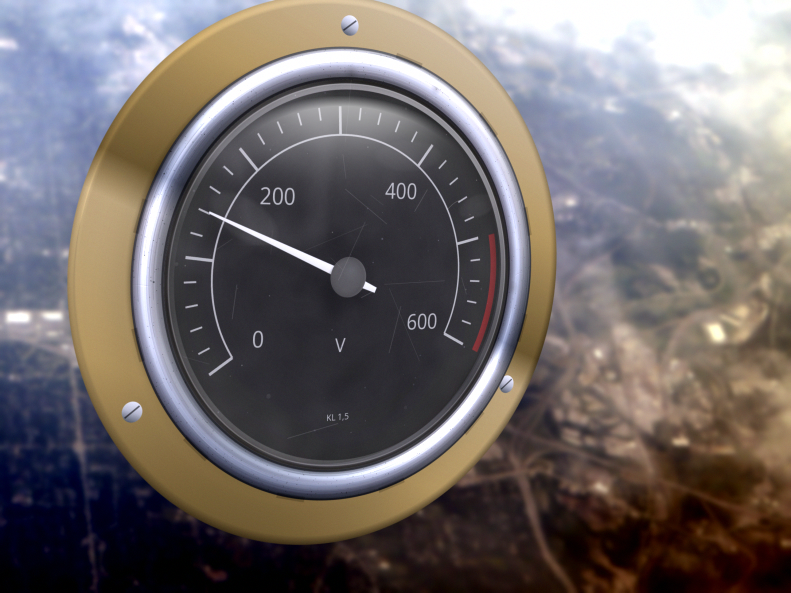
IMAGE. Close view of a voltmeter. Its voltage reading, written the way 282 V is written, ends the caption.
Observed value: 140 V
